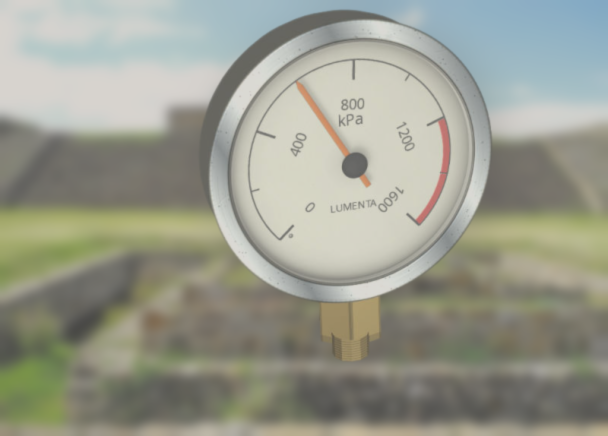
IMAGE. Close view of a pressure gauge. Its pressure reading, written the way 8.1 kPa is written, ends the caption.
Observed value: 600 kPa
